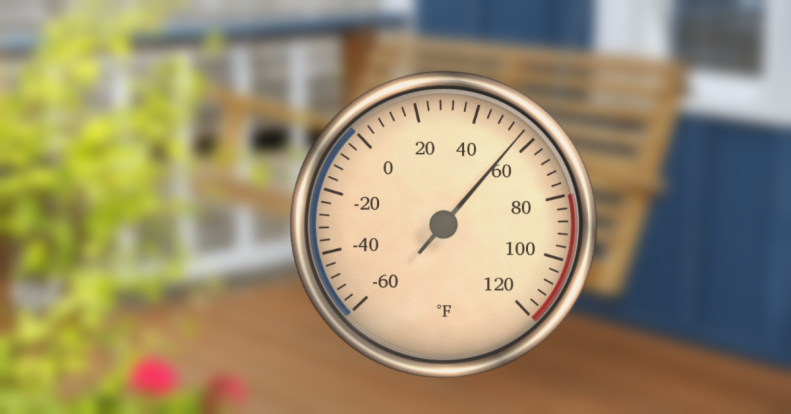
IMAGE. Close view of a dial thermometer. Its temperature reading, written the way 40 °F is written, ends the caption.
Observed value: 56 °F
